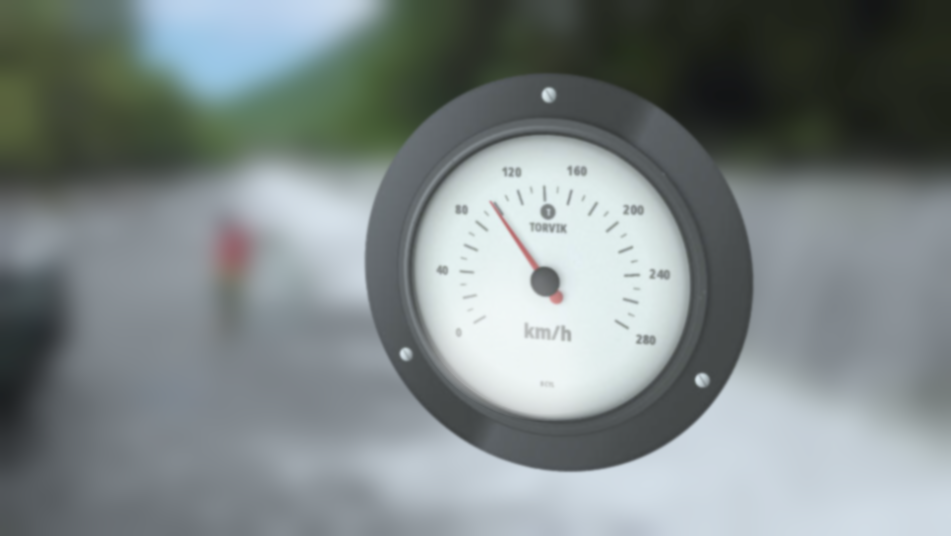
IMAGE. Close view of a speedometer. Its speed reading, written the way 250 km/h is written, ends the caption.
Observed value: 100 km/h
